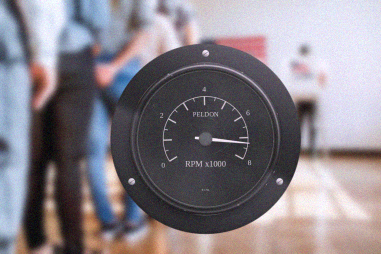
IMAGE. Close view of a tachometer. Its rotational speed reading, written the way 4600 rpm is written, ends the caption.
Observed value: 7250 rpm
